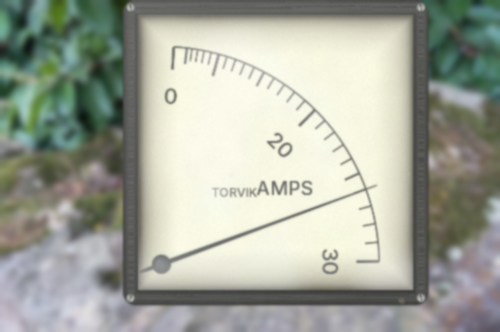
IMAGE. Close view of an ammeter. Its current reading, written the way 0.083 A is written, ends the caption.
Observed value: 26 A
